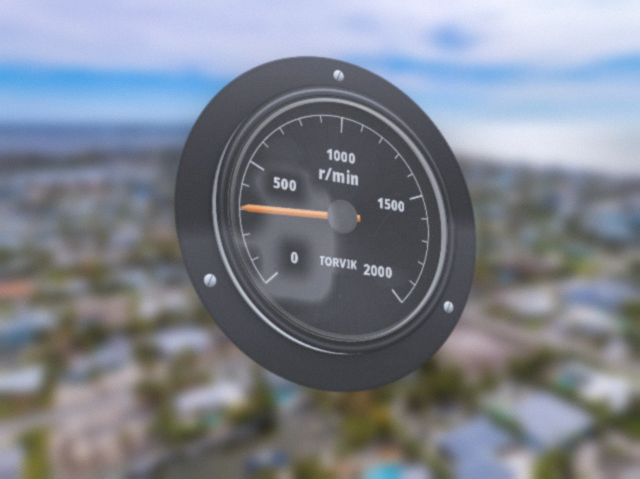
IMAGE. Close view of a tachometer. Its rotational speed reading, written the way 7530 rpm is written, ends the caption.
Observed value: 300 rpm
